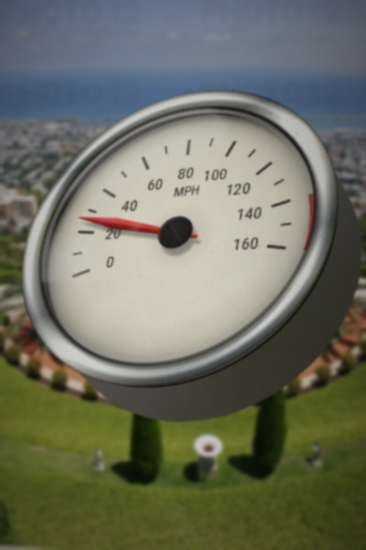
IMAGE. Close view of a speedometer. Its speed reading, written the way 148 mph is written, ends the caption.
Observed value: 25 mph
